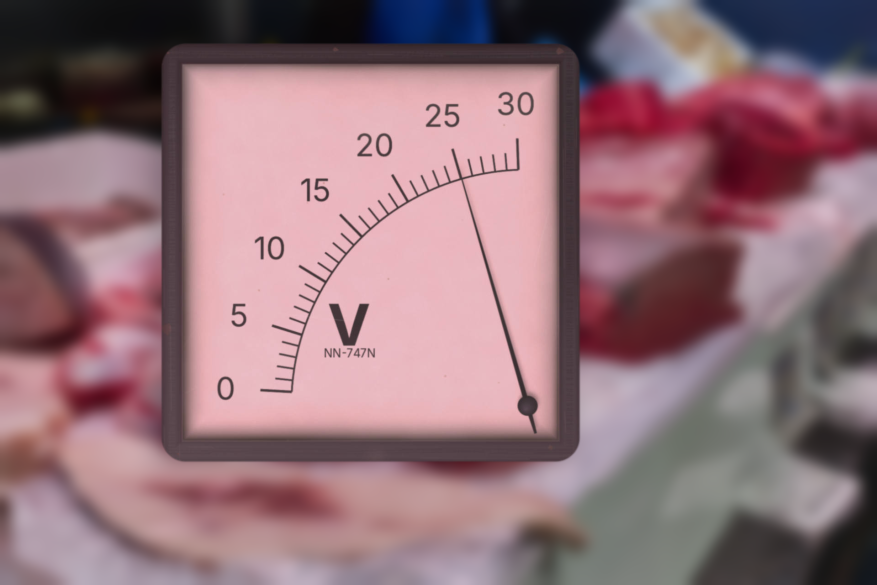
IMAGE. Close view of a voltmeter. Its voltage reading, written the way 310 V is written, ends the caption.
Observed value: 25 V
